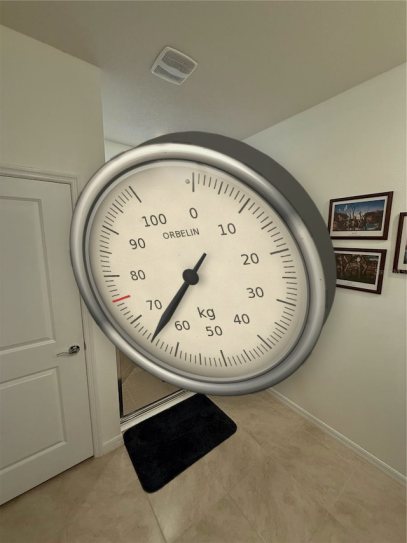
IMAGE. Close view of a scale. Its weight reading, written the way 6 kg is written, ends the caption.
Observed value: 65 kg
